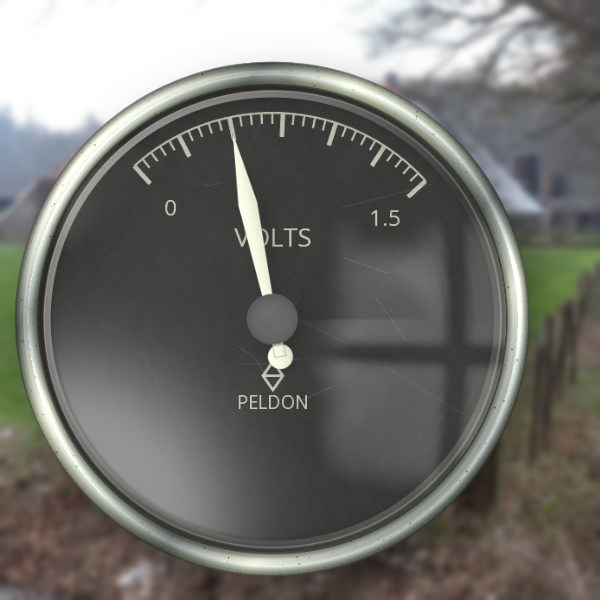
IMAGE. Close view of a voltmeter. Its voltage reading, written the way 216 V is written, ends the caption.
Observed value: 0.5 V
